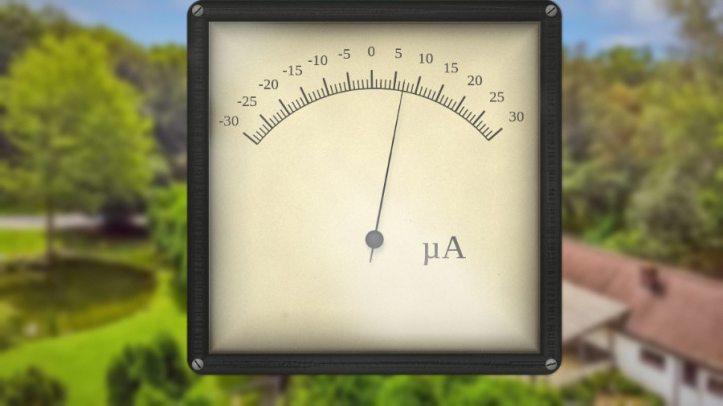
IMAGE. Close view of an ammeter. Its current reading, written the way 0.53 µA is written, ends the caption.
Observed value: 7 µA
